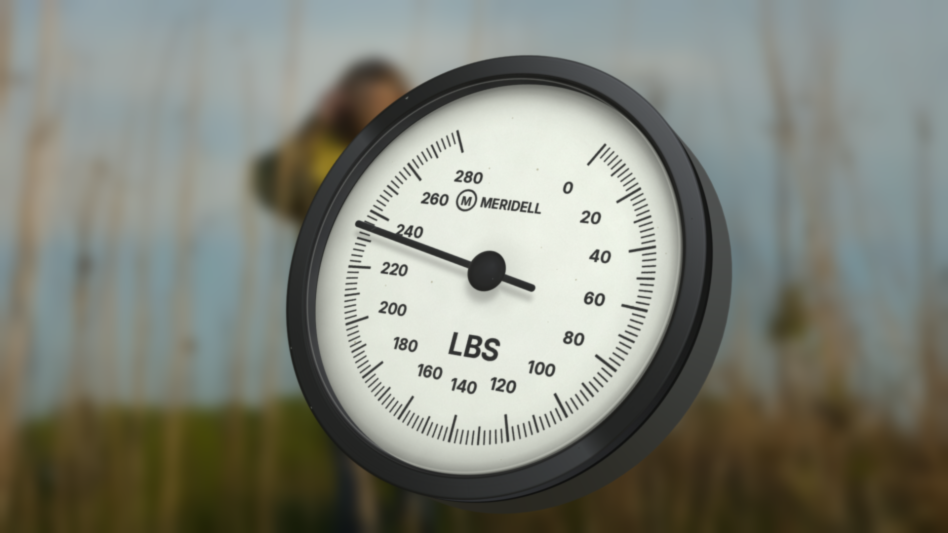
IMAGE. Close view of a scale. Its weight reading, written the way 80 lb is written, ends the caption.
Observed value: 234 lb
